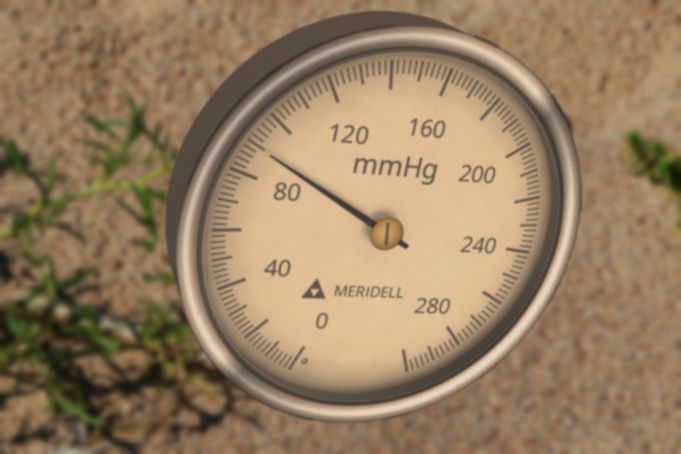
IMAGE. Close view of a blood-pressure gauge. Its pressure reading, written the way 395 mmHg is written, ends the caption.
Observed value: 90 mmHg
